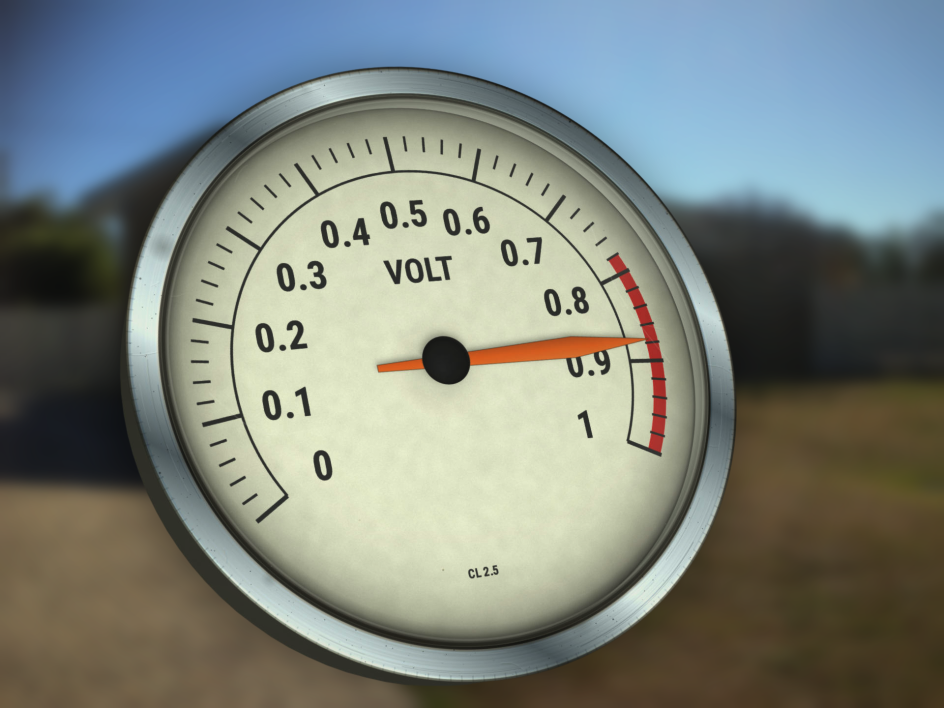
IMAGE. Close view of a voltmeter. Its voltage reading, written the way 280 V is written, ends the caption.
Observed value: 0.88 V
